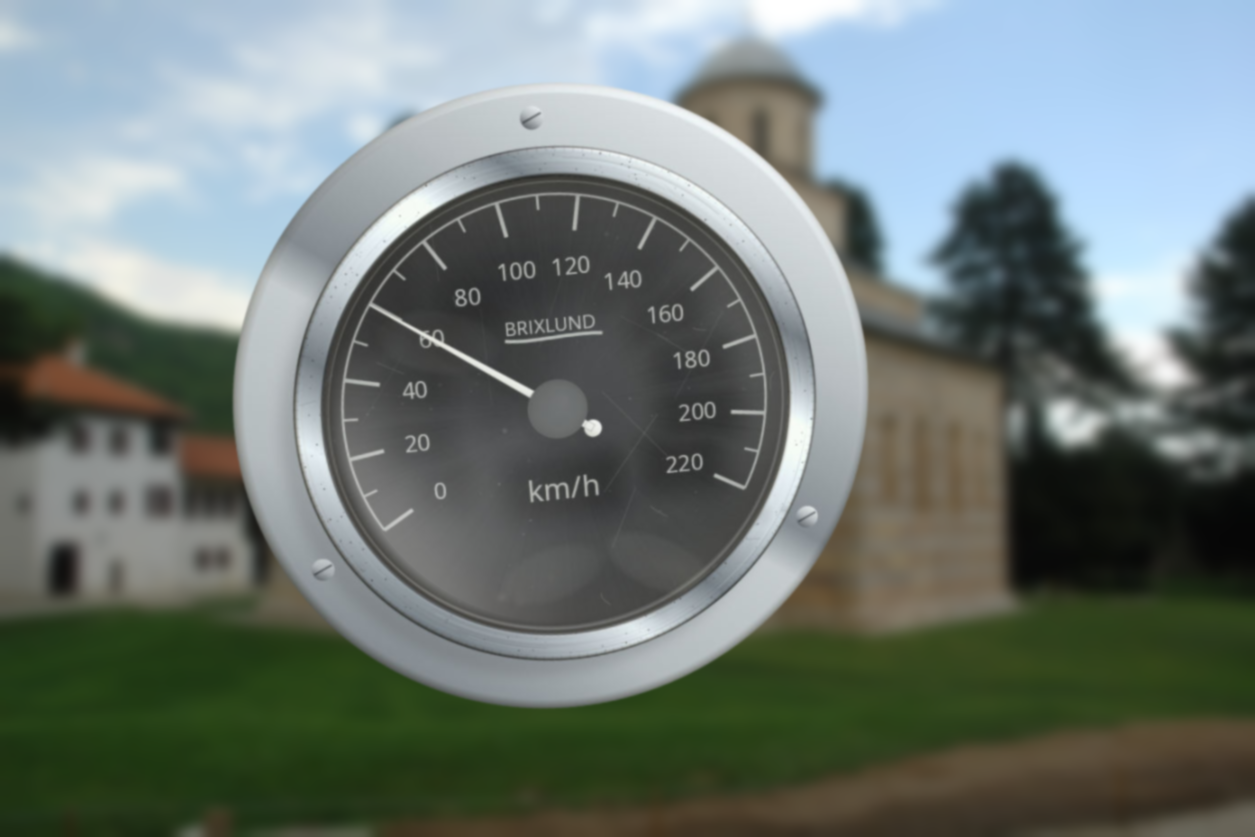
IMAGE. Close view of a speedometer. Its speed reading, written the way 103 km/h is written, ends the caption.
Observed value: 60 km/h
